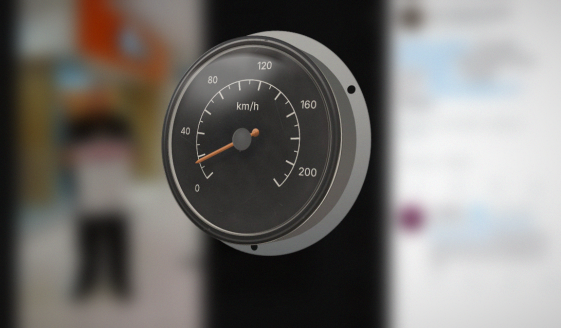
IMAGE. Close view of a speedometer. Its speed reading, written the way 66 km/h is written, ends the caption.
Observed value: 15 km/h
